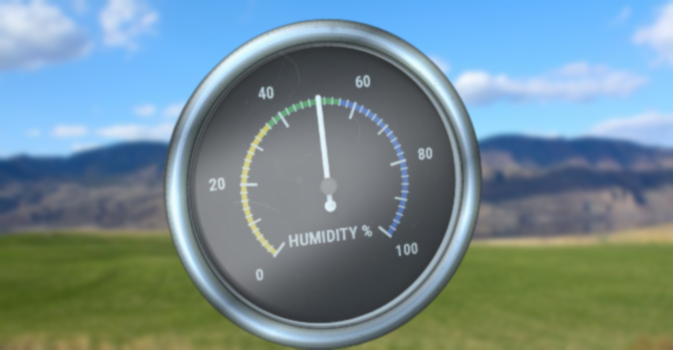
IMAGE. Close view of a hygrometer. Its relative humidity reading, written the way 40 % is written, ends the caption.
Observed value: 50 %
